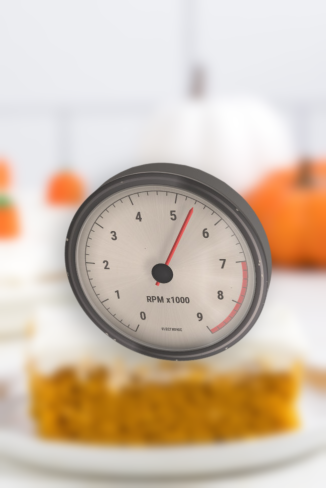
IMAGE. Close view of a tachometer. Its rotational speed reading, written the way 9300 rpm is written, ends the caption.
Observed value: 5400 rpm
